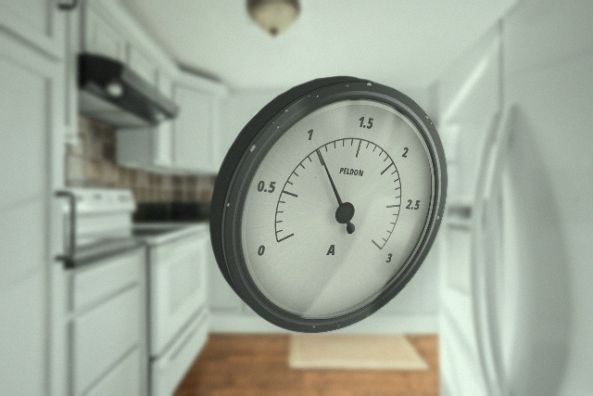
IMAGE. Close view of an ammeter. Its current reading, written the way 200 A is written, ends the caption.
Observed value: 1 A
